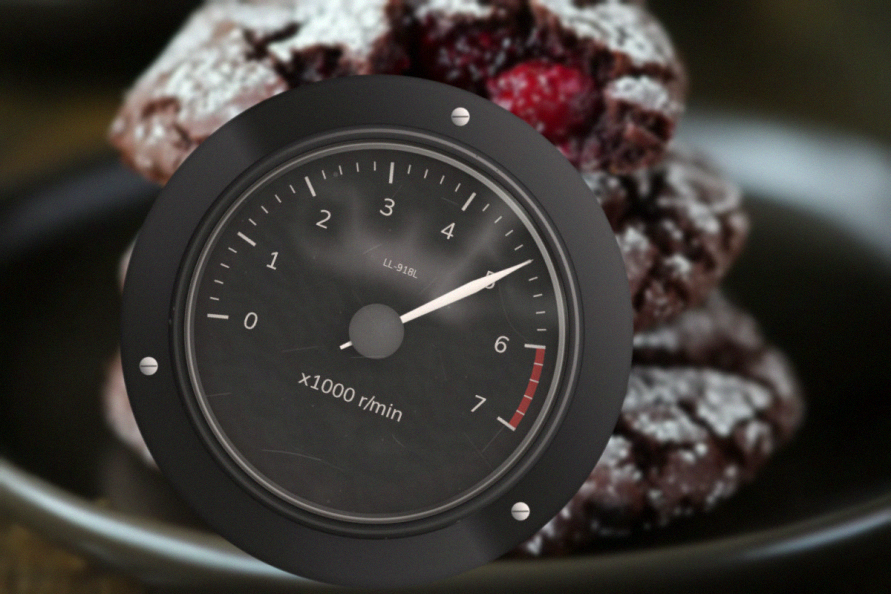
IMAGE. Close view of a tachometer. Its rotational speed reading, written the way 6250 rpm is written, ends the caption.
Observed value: 5000 rpm
